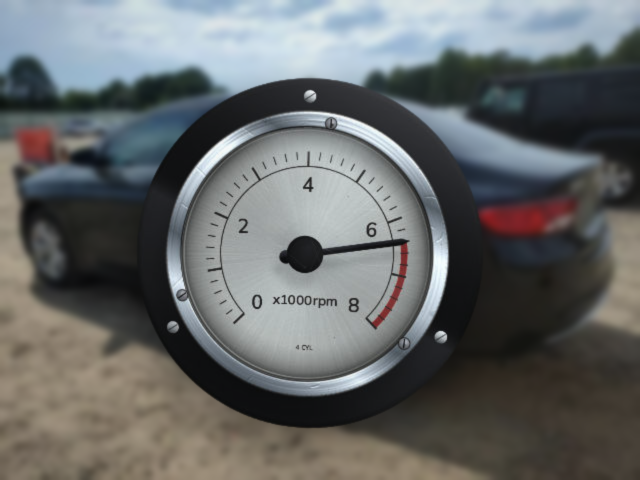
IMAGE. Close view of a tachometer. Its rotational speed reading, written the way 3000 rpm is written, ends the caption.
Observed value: 6400 rpm
